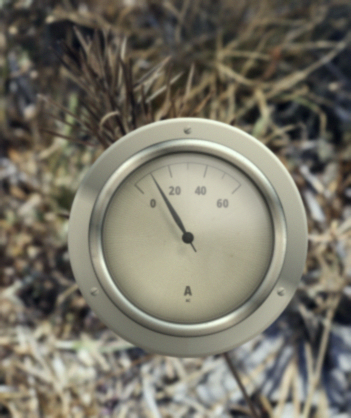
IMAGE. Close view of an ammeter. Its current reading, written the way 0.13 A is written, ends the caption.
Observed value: 10 A
